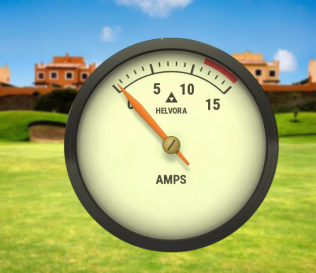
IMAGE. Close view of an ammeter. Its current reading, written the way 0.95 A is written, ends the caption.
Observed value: 0.5 A
